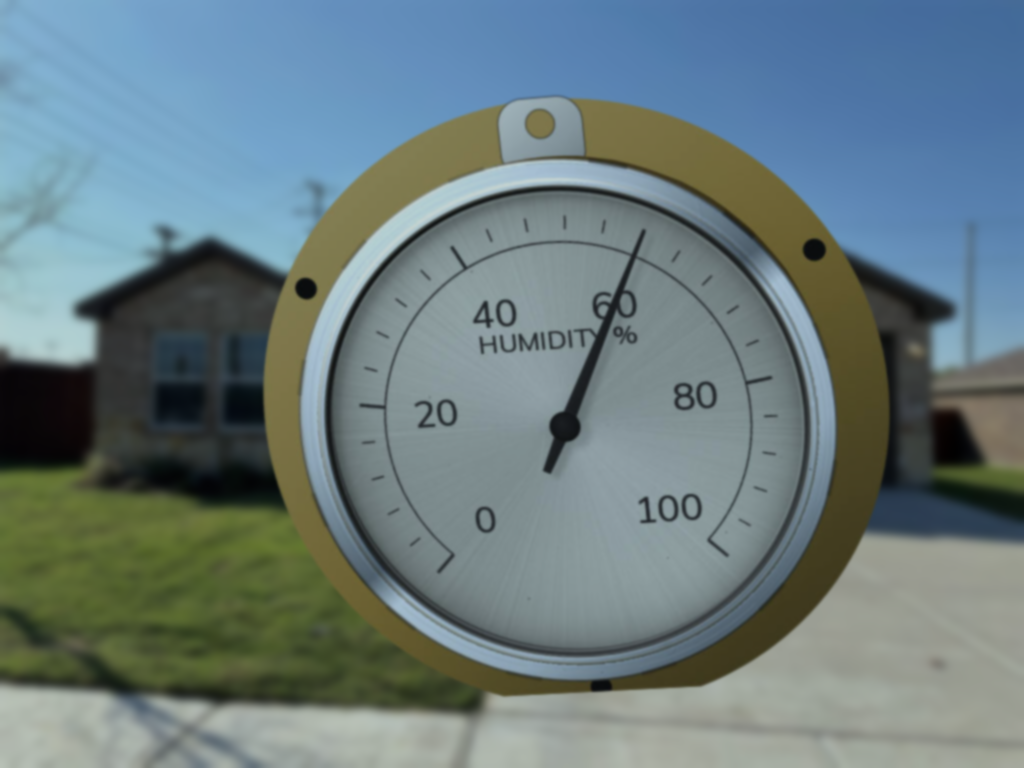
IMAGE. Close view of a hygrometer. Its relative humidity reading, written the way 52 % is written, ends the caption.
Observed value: 60 %
